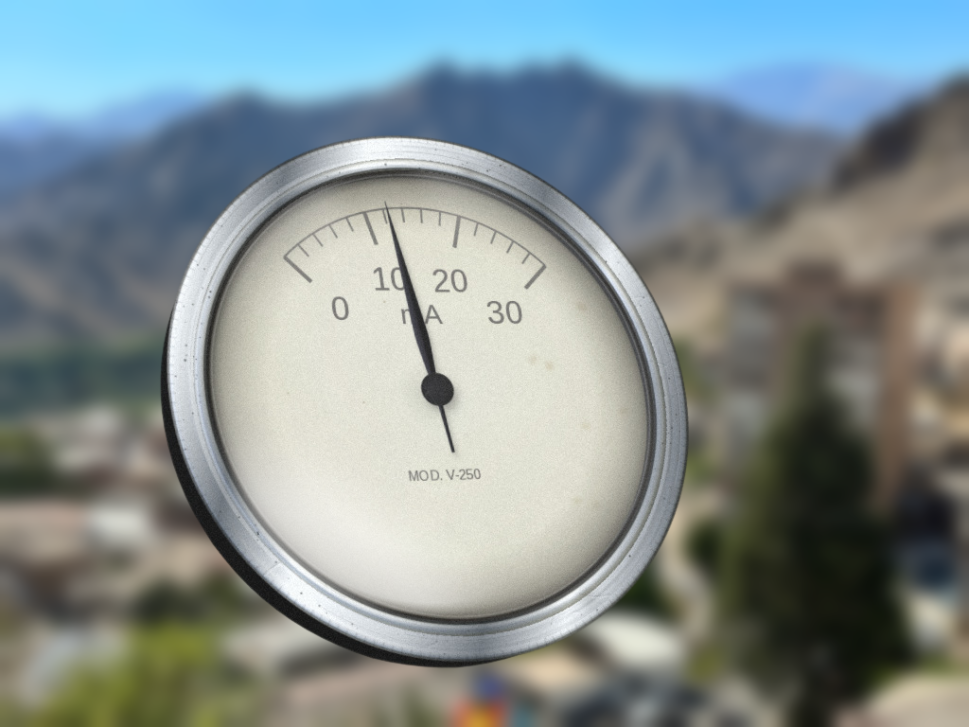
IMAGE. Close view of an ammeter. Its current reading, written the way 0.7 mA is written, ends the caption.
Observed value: 12 mA
